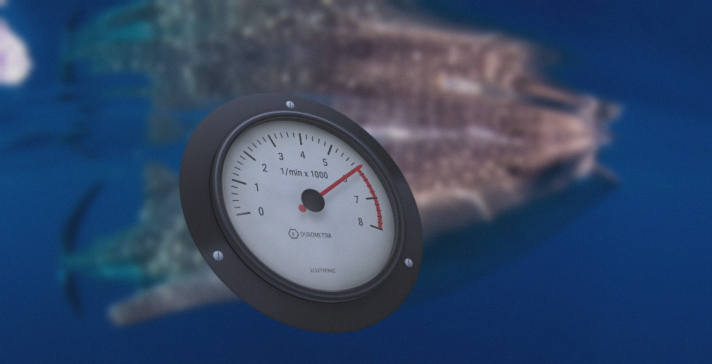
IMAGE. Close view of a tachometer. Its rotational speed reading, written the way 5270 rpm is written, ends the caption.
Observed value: 6000 rpm
